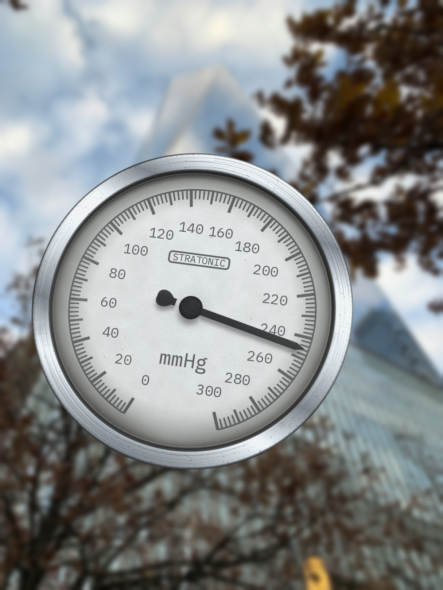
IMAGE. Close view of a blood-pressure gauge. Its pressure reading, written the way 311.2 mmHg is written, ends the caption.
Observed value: 246 mmHg
